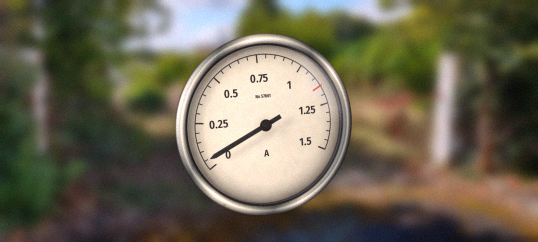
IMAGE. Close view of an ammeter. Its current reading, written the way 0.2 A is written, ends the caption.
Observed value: 0.05 A
